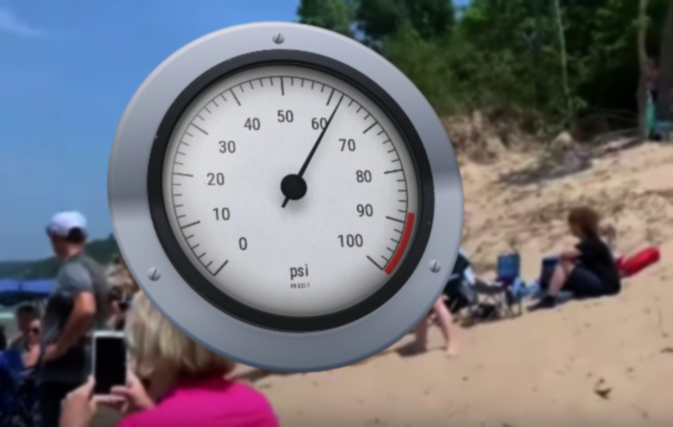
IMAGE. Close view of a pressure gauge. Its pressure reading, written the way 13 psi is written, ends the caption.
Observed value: 62 psi
